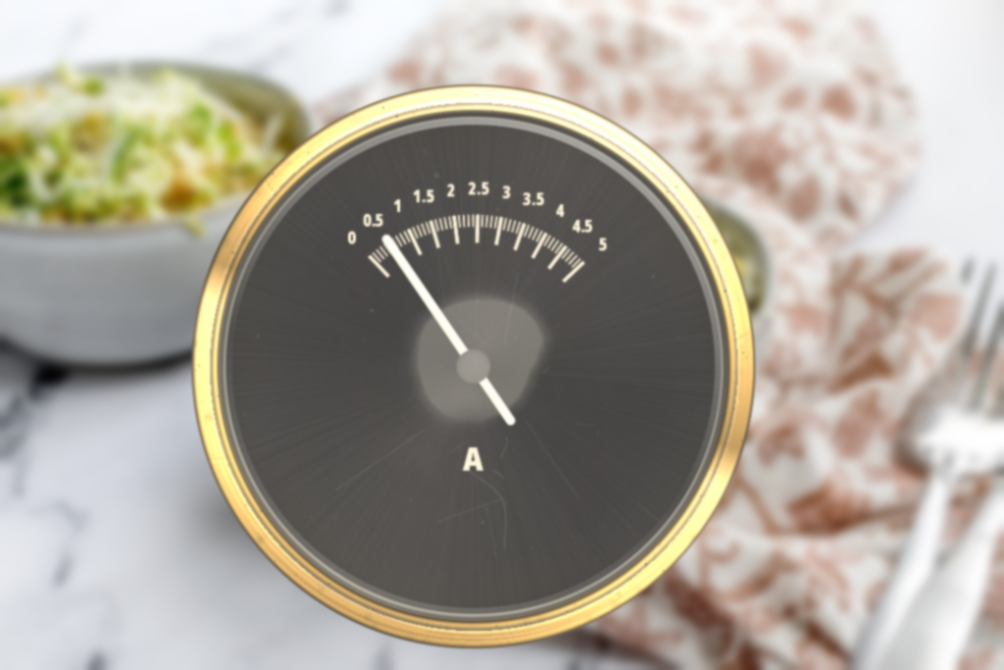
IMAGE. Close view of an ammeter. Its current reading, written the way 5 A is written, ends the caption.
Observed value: 0.5 A
